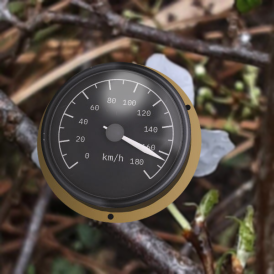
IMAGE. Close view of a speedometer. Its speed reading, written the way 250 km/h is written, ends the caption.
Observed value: 165 km/h
